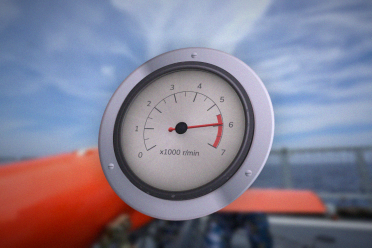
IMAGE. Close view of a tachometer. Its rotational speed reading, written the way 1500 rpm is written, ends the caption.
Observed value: 6000 rpm
